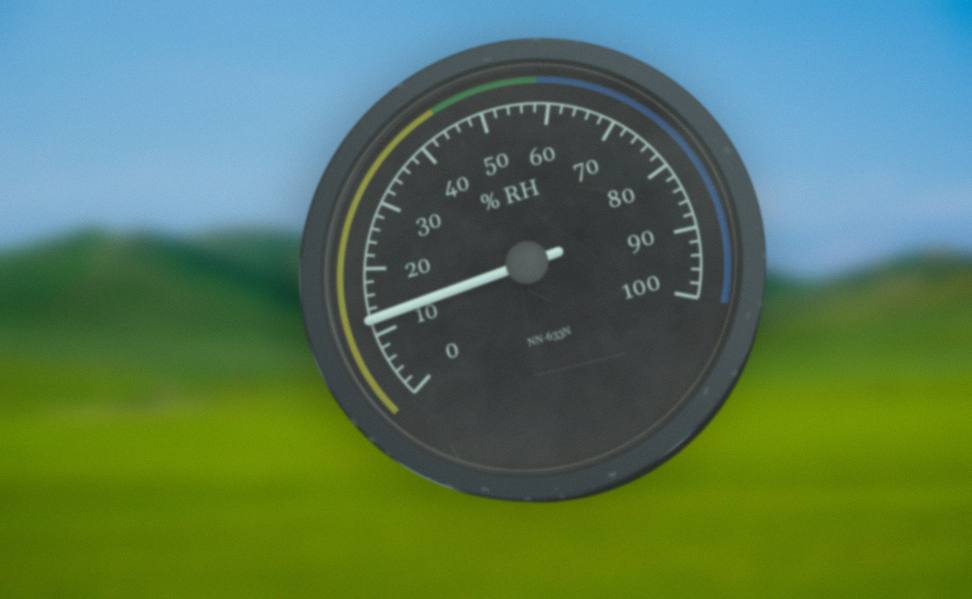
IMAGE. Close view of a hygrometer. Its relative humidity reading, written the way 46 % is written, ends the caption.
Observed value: 12 %
